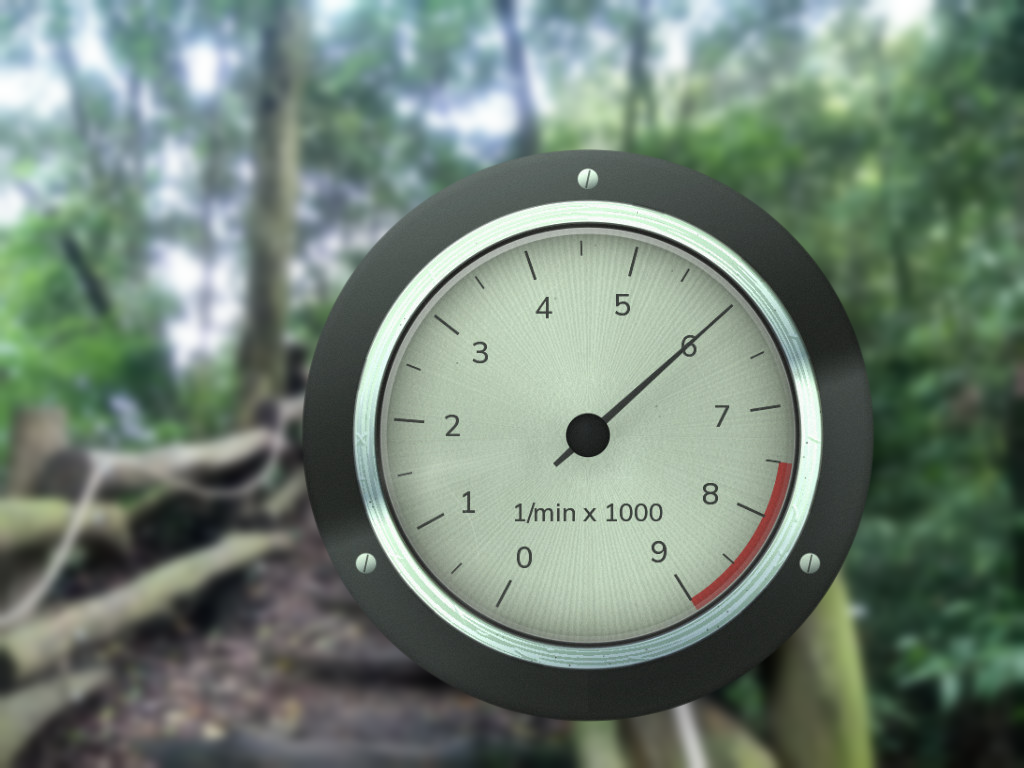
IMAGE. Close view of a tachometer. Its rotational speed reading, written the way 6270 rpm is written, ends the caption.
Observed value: 6000 rpm
